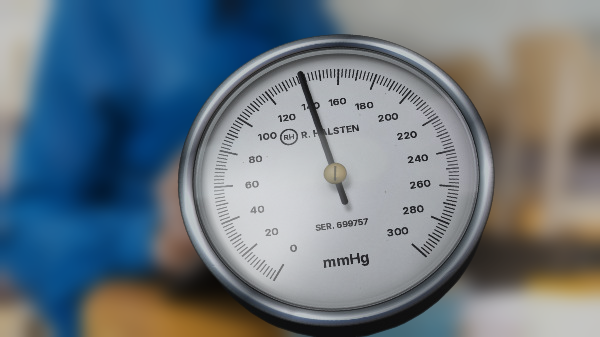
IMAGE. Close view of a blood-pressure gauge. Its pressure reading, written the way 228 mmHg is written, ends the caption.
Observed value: 140 mmHg
